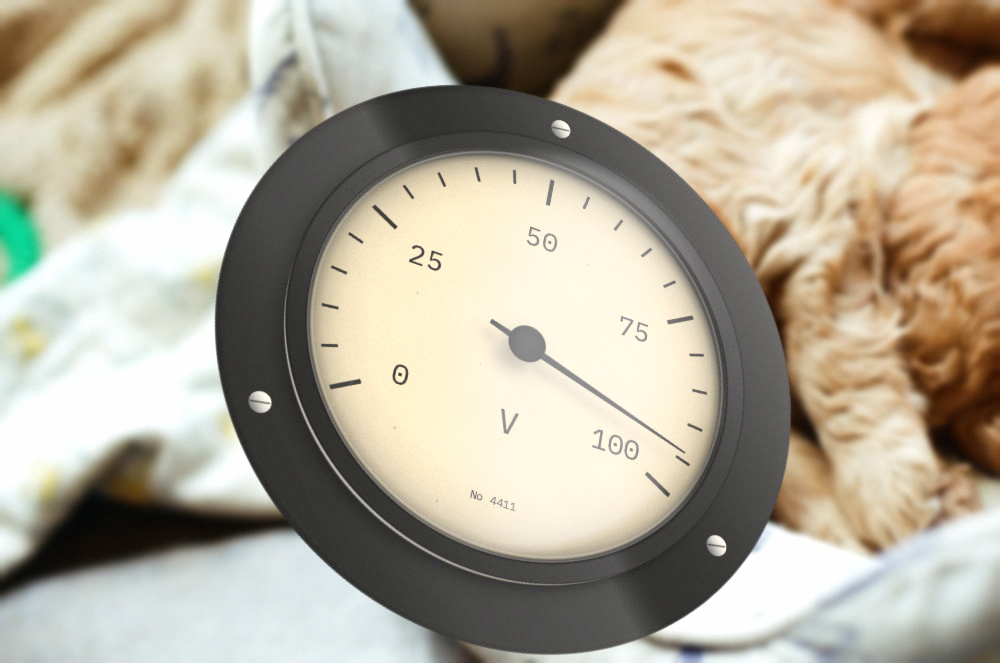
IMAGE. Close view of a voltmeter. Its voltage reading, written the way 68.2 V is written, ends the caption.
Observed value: 95 V
